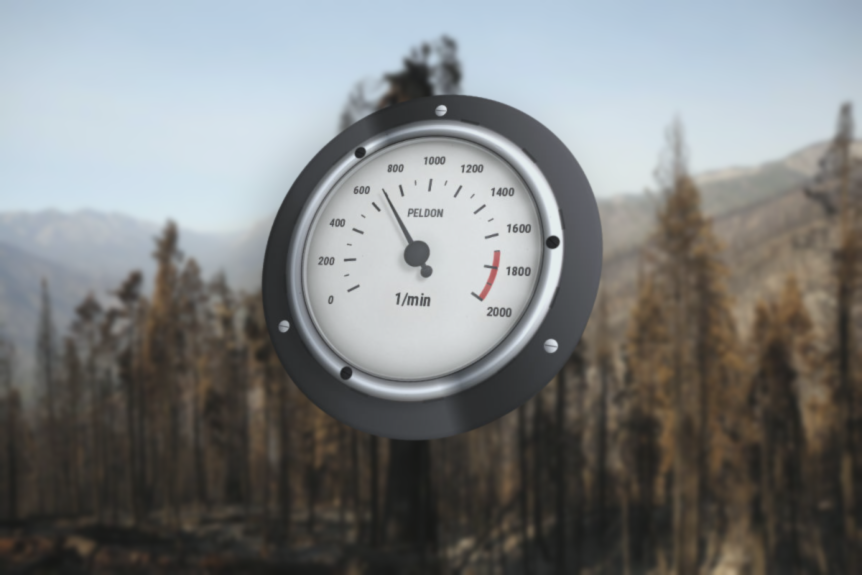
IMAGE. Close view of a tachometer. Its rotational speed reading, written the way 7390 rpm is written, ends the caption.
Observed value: 700 rpm
